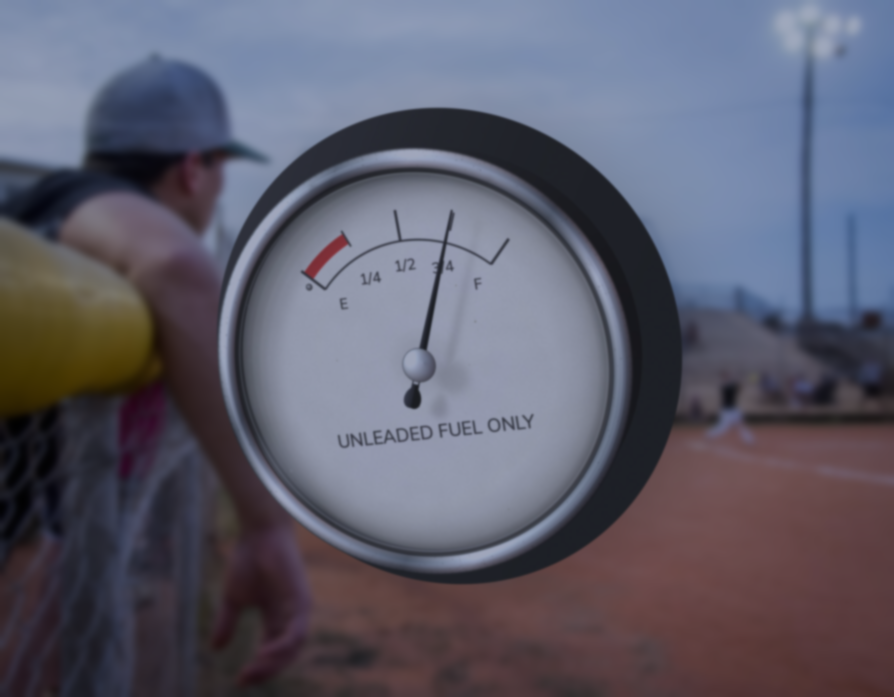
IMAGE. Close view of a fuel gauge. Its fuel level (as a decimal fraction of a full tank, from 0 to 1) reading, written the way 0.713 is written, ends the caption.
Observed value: 0.75
